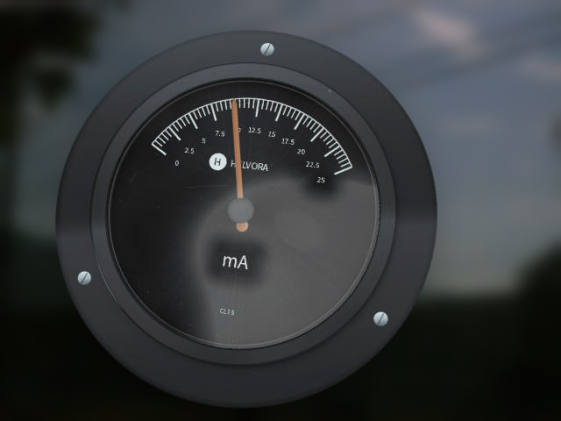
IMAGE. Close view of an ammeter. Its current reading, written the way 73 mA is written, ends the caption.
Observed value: 10 mA
